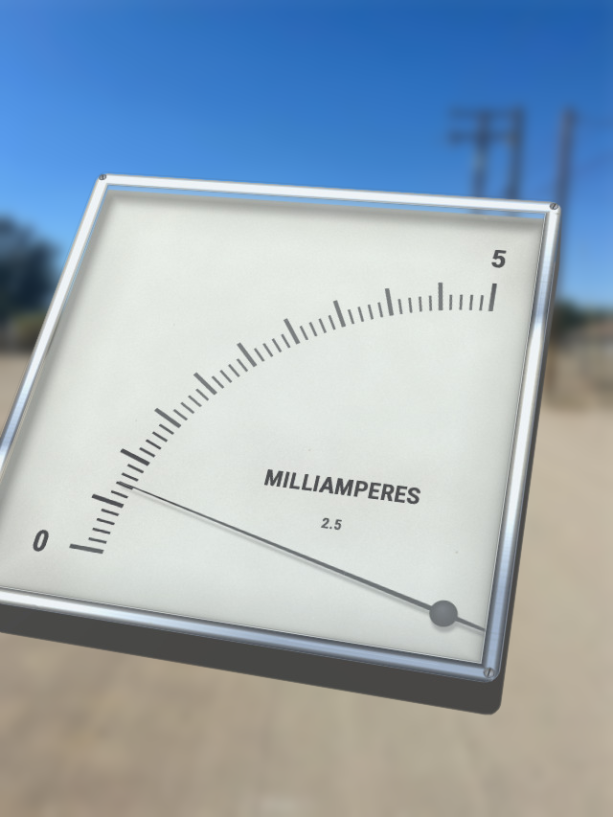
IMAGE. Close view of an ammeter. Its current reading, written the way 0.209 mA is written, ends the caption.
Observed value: 0.7 mA
